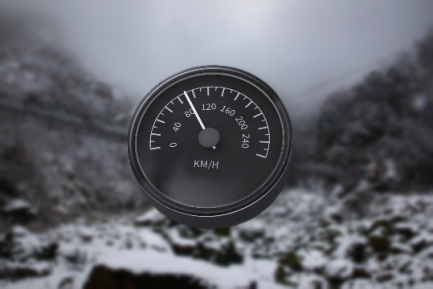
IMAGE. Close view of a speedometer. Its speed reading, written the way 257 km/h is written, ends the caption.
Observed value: 90 km/h
